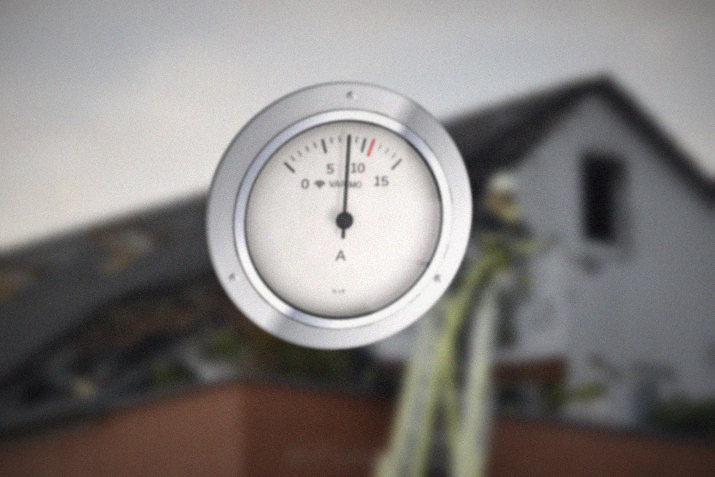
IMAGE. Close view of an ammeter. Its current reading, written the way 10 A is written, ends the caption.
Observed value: 8 A
